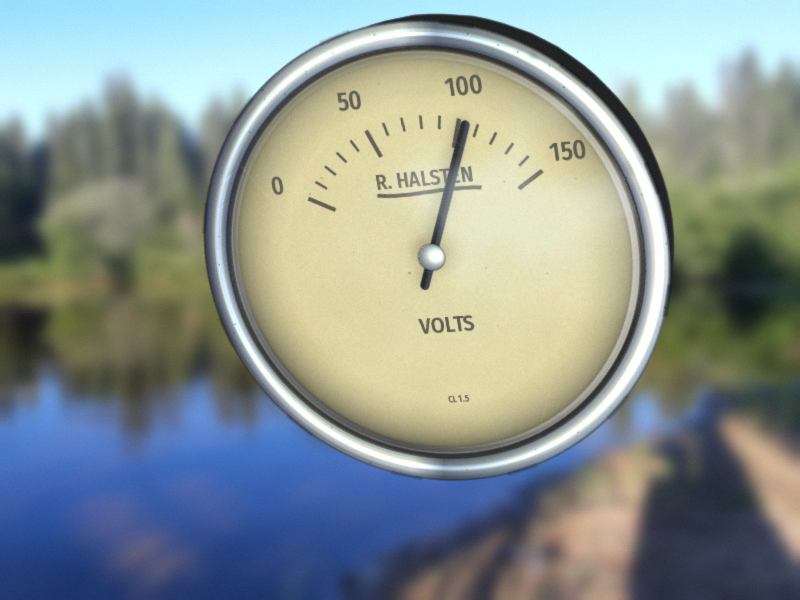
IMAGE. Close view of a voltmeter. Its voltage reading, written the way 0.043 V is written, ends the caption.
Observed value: 105 V
